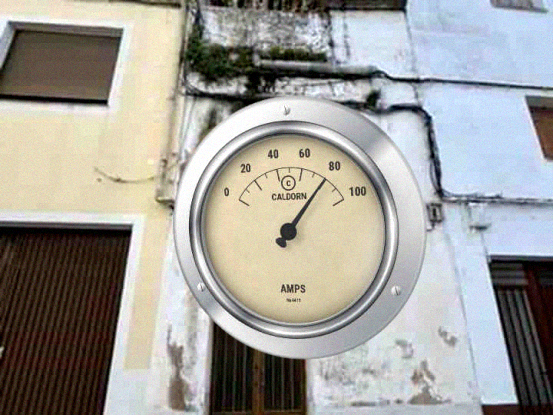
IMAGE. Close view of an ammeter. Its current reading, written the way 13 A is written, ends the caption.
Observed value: 80 A
